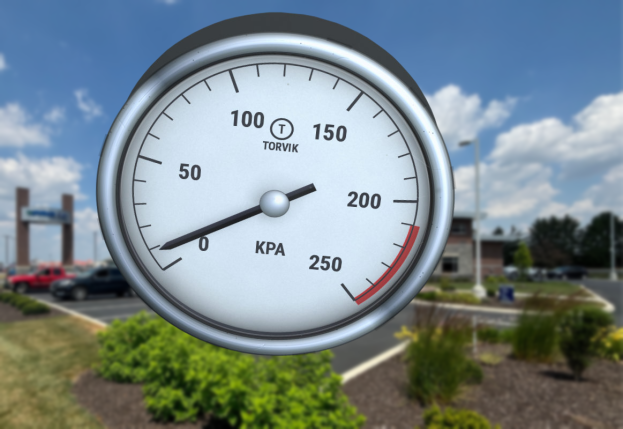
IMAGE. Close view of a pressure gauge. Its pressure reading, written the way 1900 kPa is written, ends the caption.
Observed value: 10 kPa
